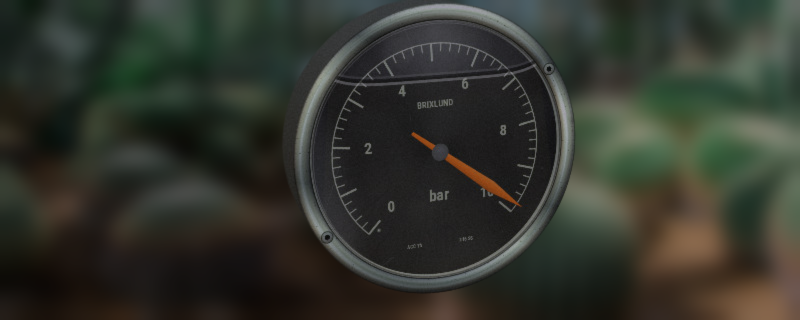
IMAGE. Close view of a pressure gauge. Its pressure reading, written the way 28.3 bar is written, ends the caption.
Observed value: 9.8 bar
